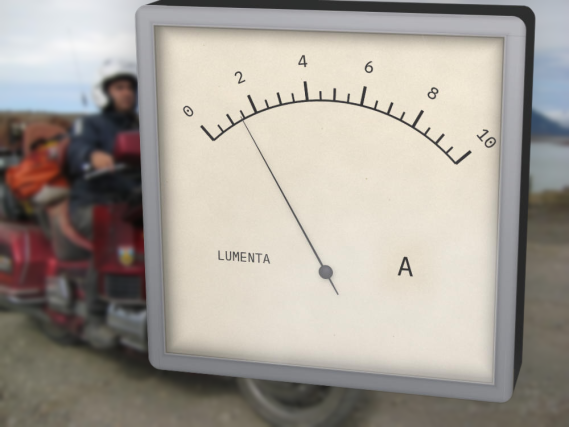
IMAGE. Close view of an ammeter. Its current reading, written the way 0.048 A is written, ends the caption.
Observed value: 1.5 A
